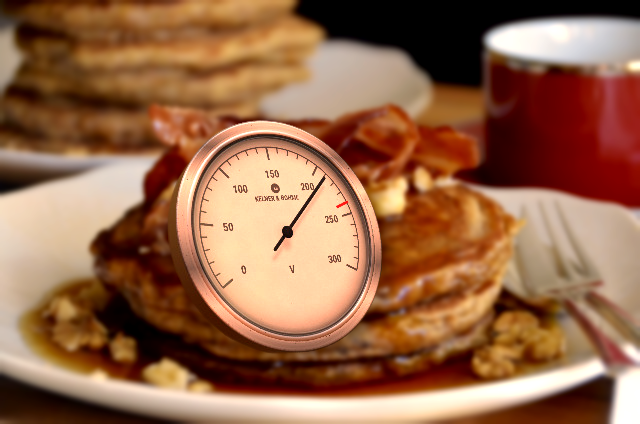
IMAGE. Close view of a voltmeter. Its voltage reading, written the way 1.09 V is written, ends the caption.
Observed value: 210 V
